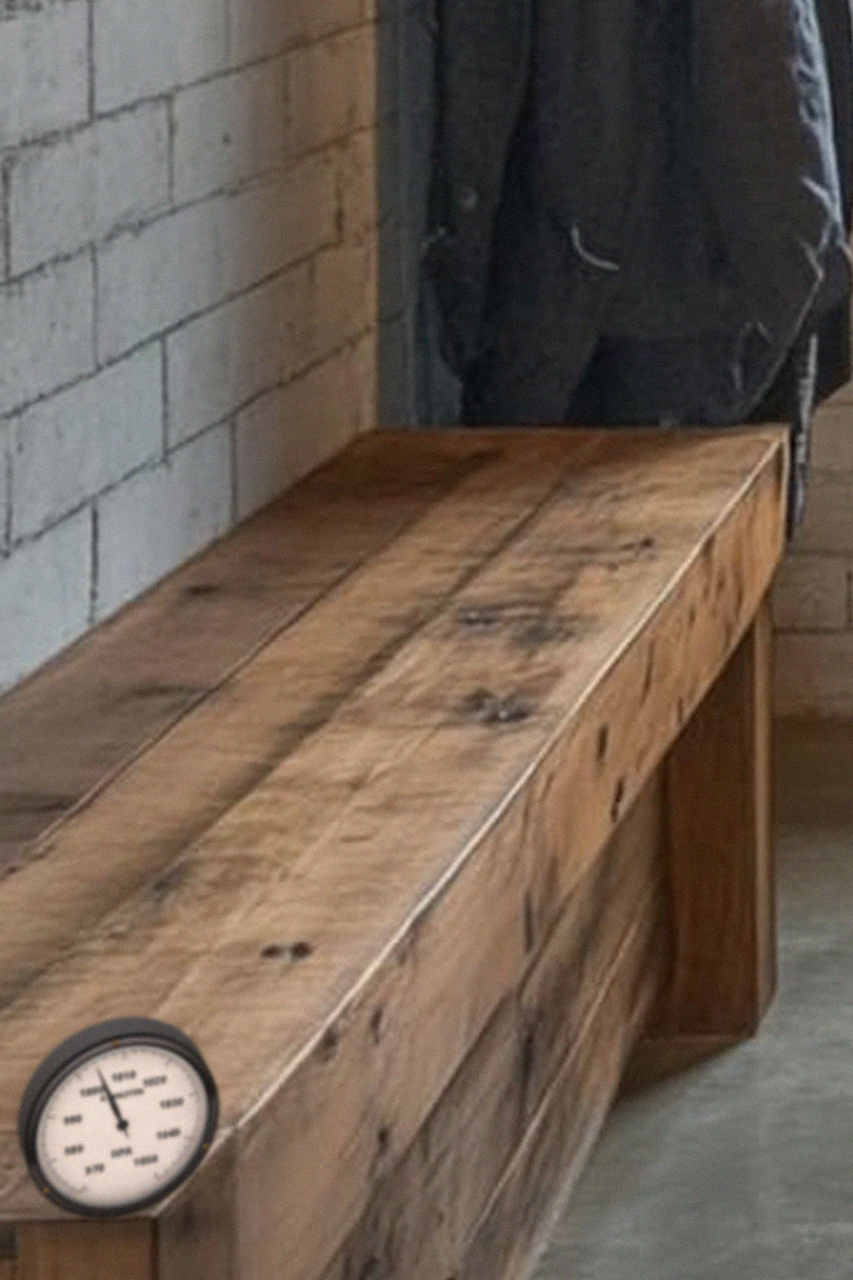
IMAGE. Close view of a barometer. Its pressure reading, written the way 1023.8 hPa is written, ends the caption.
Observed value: 1004 hPa
